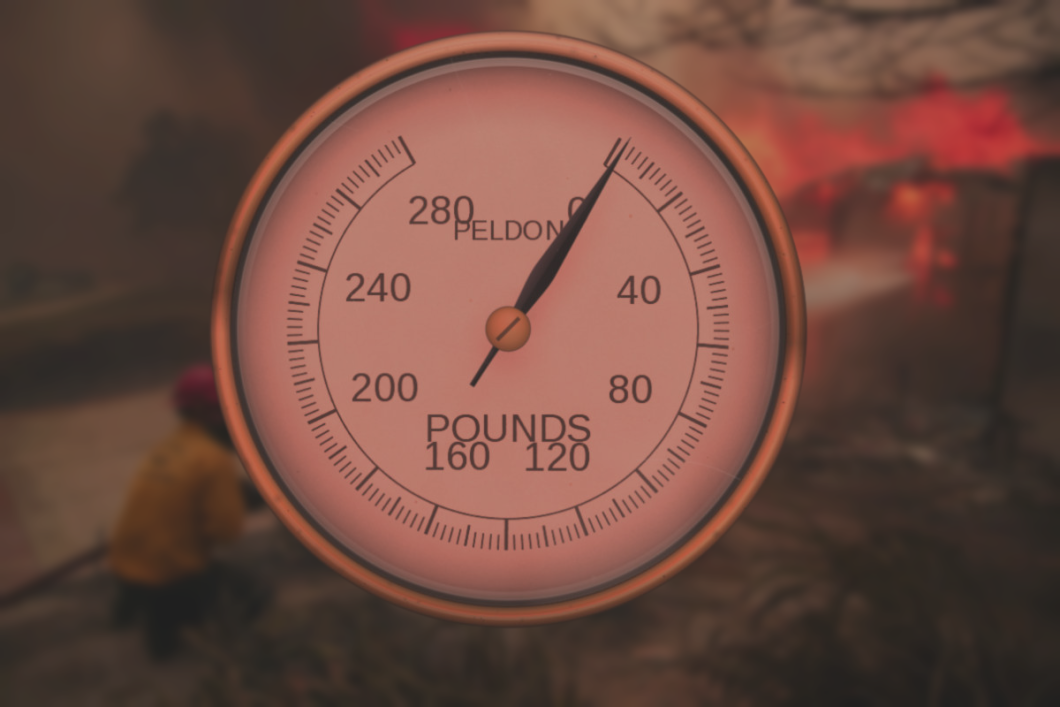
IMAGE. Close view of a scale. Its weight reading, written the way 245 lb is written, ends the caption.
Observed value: 2 lb
